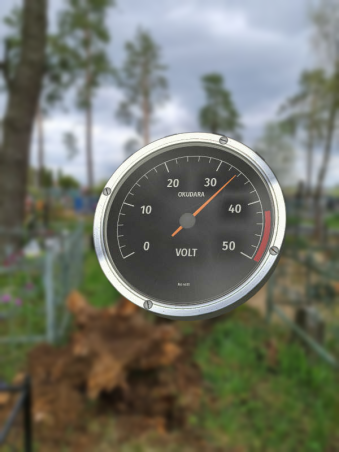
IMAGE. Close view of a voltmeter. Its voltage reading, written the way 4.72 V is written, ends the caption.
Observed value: 34 V
